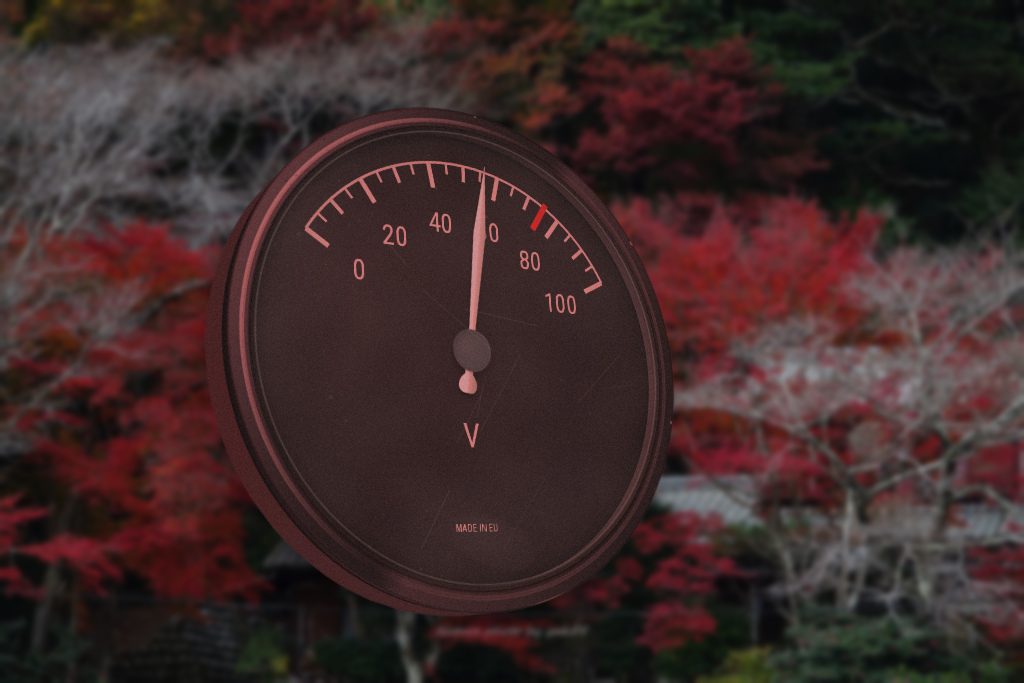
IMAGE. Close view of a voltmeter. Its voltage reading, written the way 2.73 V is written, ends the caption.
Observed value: 55 V
